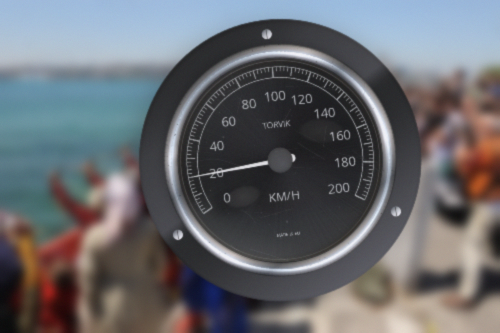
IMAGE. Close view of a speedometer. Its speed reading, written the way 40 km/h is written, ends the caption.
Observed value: 20 km/h
